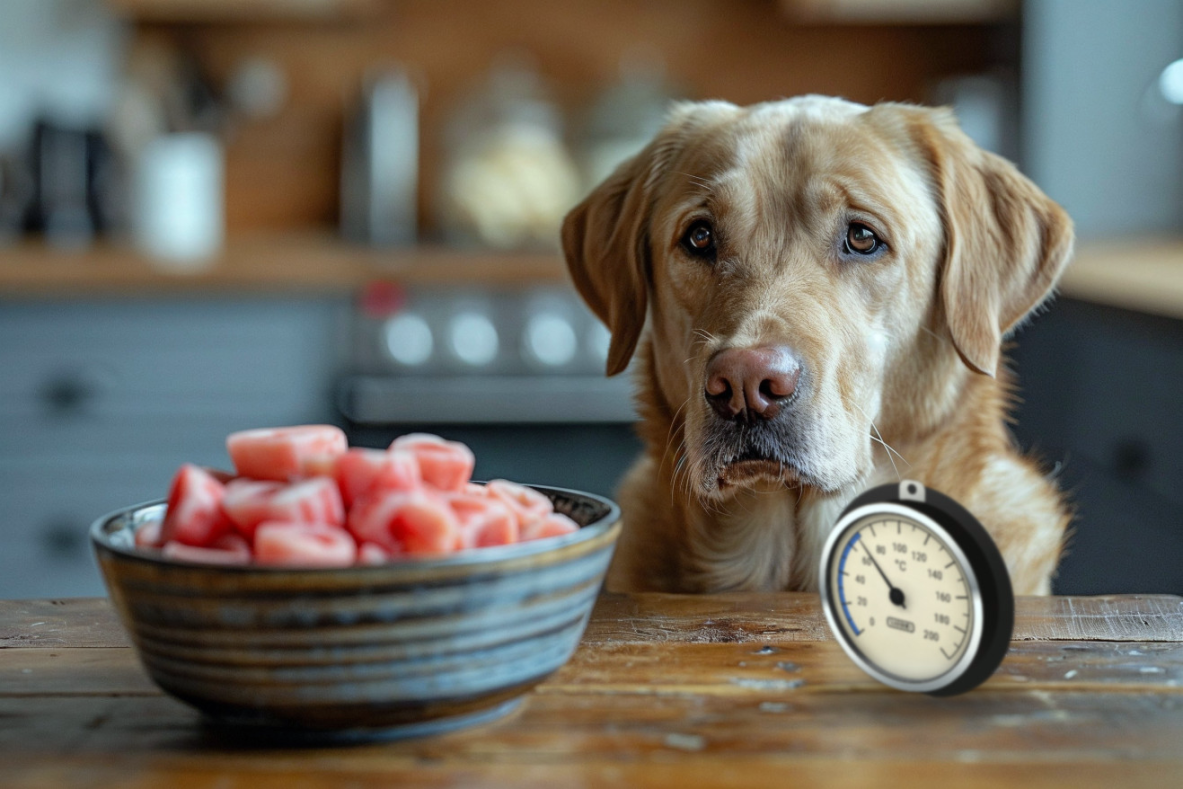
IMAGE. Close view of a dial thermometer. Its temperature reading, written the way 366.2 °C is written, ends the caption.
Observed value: 70 °C
